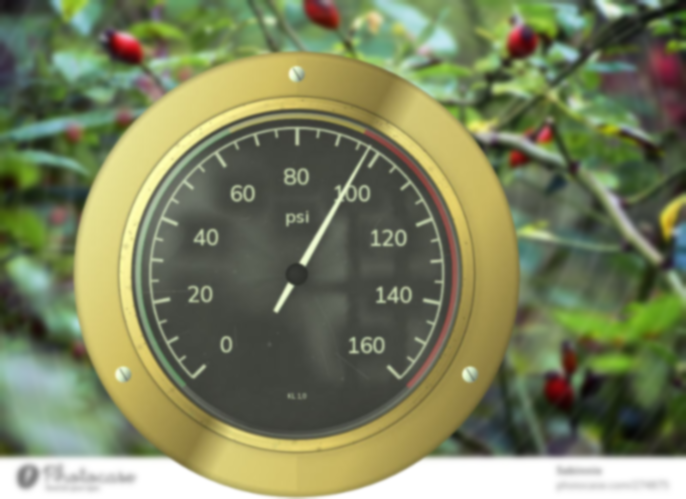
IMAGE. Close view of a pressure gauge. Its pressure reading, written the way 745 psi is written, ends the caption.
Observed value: 97.5 psi
